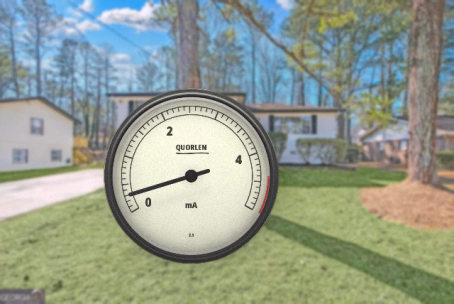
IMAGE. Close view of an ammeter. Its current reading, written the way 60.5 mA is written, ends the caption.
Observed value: 0.3 mA
